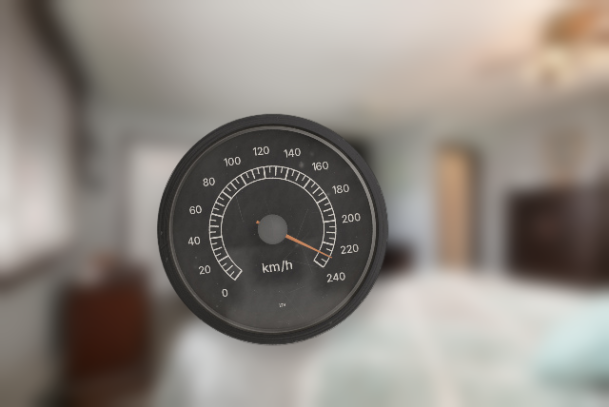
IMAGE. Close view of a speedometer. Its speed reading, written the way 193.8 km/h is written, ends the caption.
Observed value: 230 km/h
